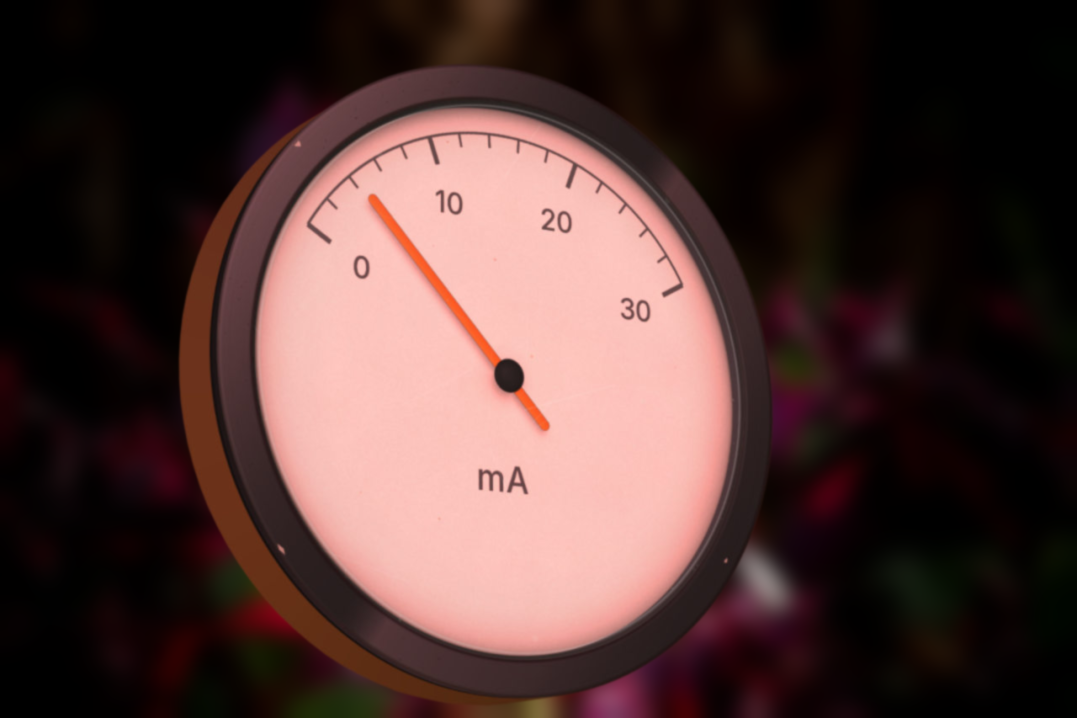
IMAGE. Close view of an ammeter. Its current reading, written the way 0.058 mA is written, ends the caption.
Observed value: 4 mA
